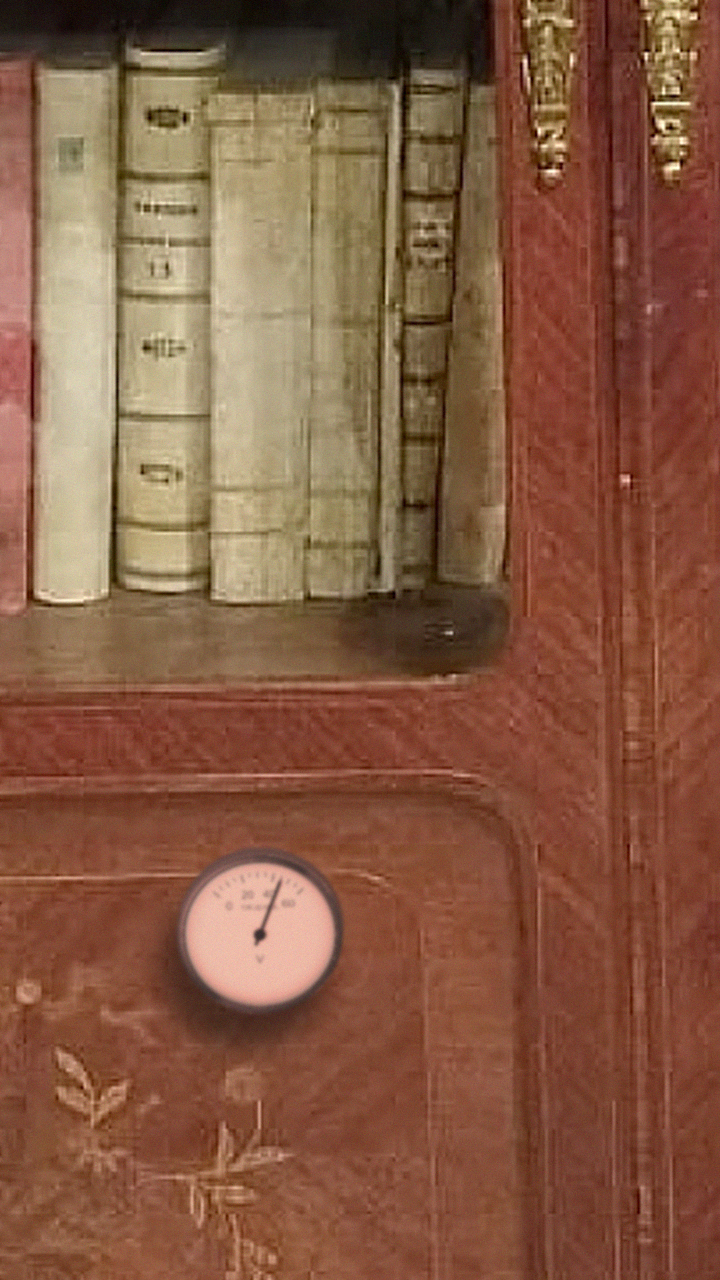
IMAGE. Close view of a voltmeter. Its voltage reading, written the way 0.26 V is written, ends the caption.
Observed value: 45 V
